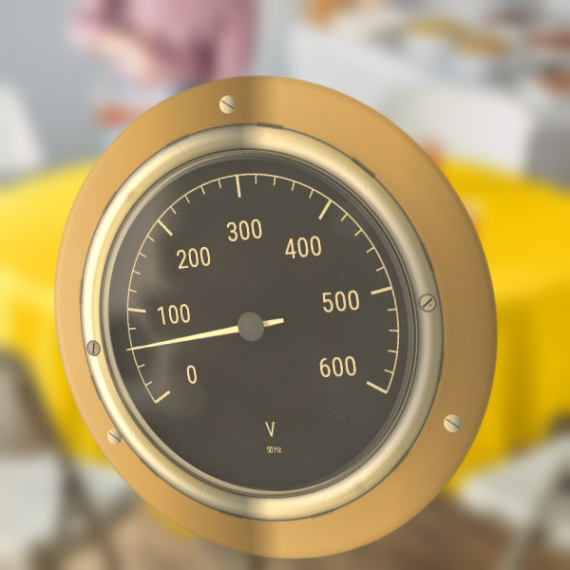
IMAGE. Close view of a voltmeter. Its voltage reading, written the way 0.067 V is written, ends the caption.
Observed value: 60 V
